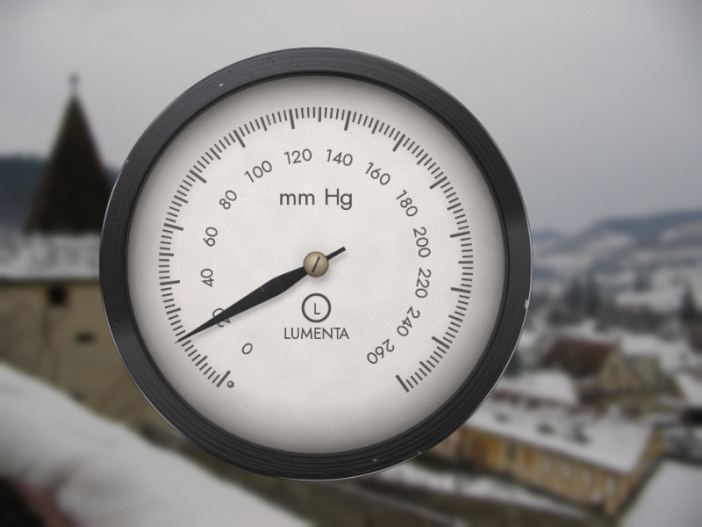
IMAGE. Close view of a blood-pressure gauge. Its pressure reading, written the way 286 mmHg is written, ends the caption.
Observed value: 20 mmHg
